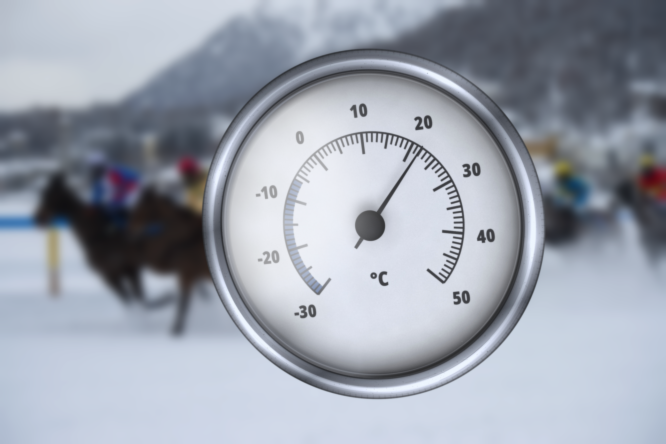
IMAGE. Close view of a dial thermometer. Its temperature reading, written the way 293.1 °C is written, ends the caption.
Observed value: 22 °C
